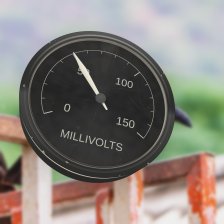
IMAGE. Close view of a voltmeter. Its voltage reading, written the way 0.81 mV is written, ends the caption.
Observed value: 50 mV
